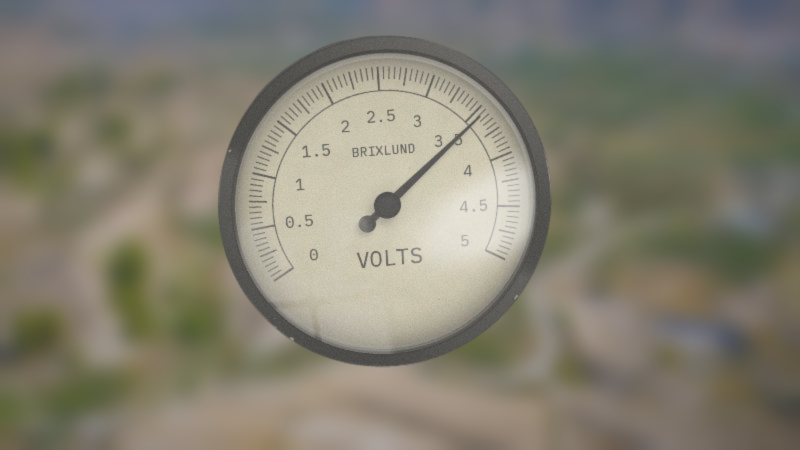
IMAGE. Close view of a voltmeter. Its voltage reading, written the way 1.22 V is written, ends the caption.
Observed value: 3.55 V
